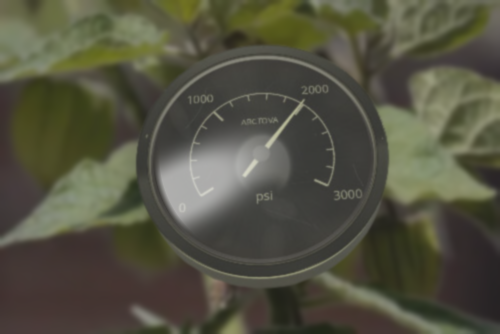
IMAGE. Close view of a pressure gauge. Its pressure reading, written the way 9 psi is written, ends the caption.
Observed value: 2000 psi
